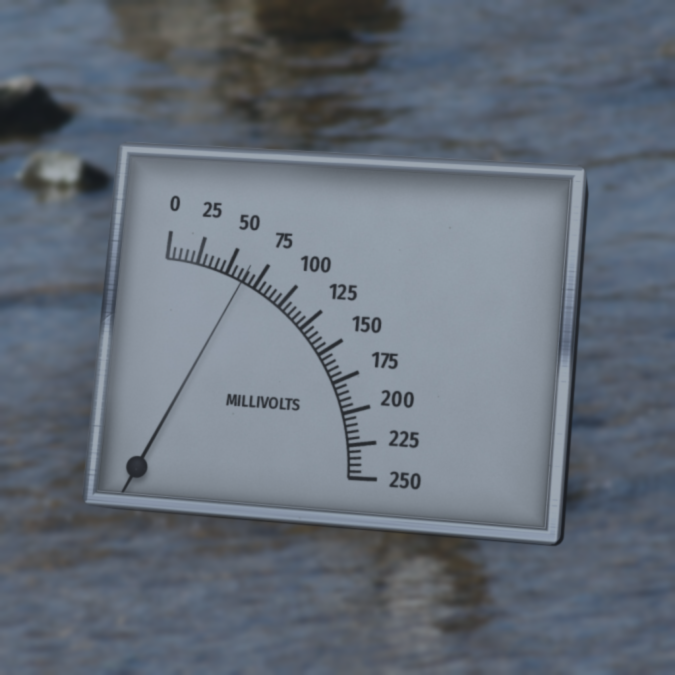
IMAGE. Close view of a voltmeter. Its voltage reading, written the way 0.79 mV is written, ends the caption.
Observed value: 65 mV
